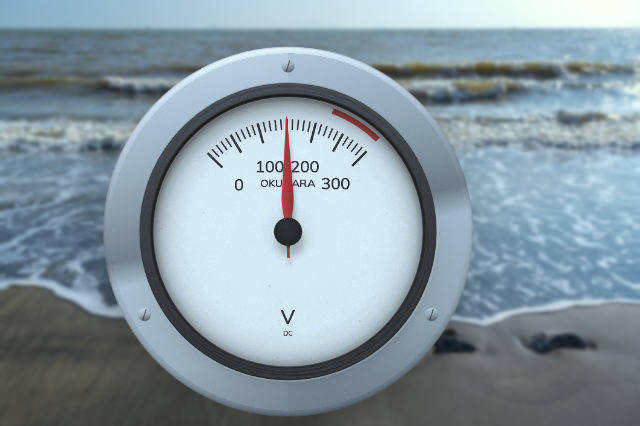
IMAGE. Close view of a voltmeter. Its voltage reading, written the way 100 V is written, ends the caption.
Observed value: 150 V
